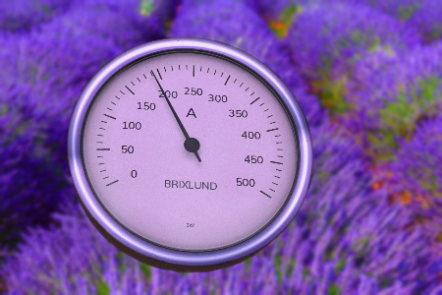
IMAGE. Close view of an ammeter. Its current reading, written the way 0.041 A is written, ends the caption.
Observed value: 190 A
